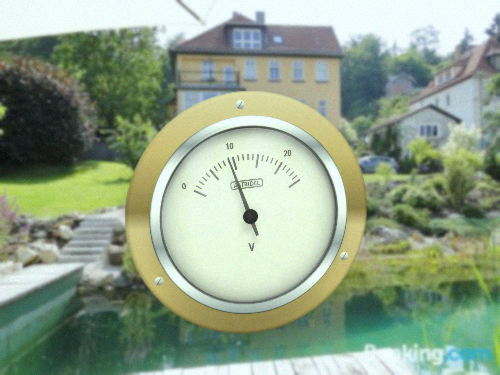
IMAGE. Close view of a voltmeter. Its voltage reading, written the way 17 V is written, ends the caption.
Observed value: 9 V
